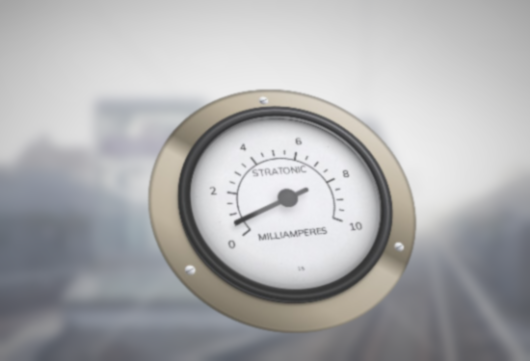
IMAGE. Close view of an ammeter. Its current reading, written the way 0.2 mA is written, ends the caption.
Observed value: 0.5 mA
